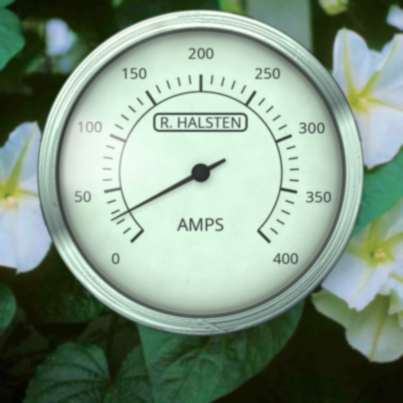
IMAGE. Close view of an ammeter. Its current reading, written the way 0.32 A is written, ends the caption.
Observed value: 25 A
